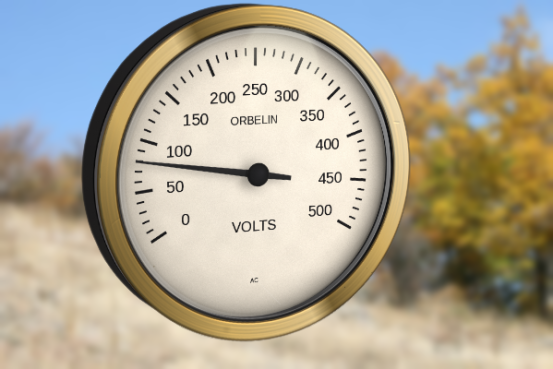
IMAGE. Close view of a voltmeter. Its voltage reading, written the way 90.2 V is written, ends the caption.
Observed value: 80 V
